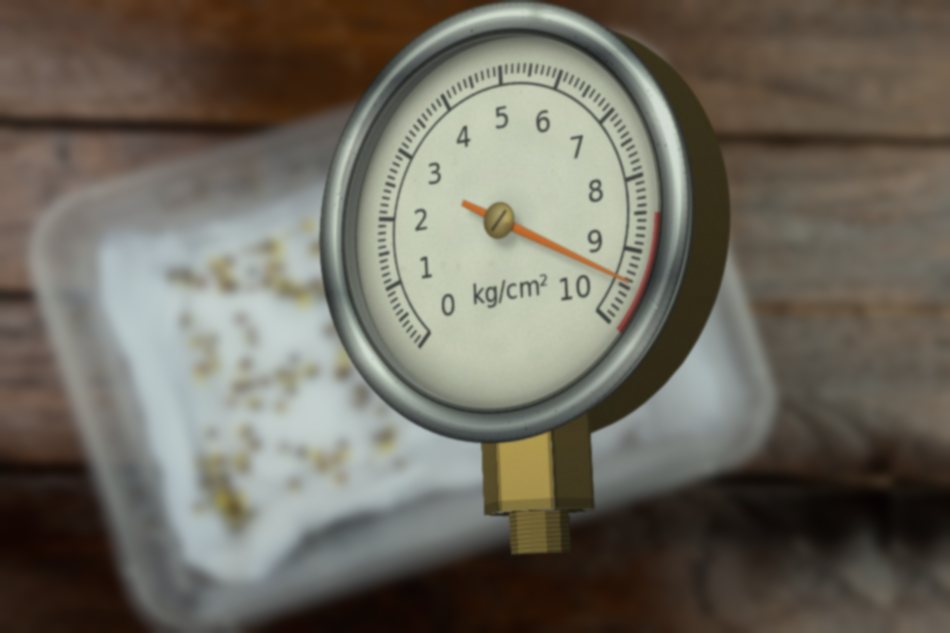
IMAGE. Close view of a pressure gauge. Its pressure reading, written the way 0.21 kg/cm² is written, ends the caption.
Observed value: 9.4 kg/cm²
